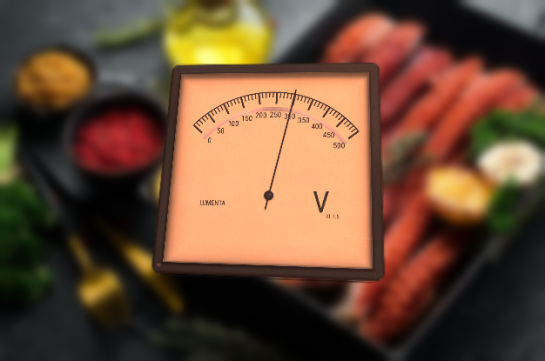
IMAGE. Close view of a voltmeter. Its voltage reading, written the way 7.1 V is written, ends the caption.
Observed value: 300 V
